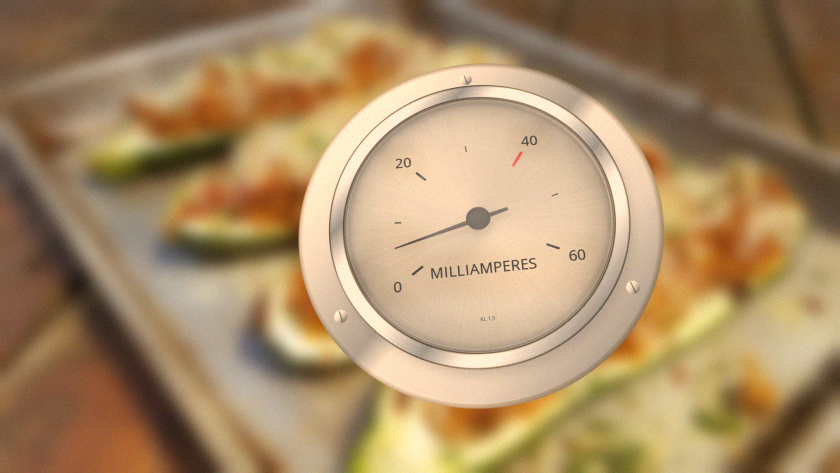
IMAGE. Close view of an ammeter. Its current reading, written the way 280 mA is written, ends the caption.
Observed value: 5 mA
